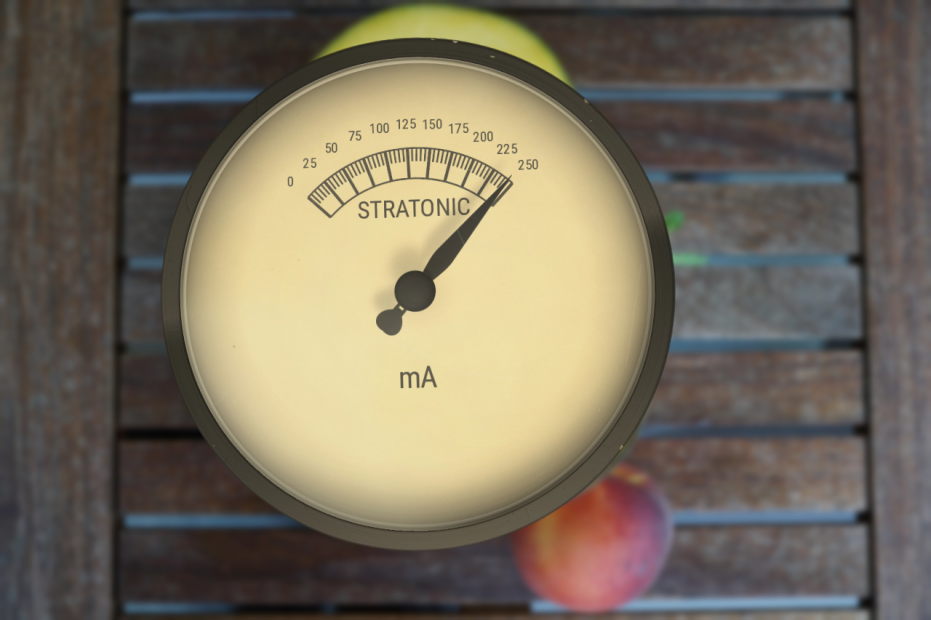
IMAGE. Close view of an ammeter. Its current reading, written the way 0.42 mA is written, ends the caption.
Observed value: 245 mA
